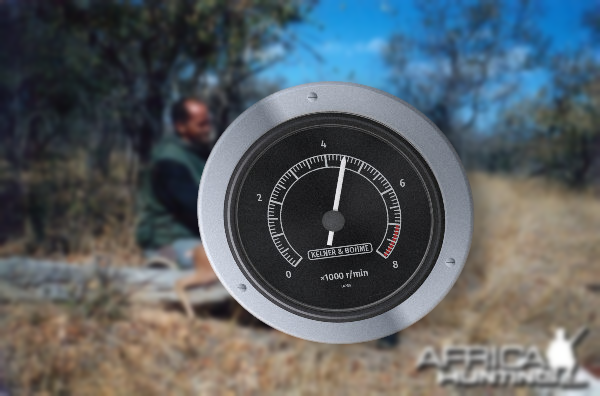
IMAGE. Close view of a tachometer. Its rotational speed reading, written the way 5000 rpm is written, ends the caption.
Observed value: 4500 rpm
